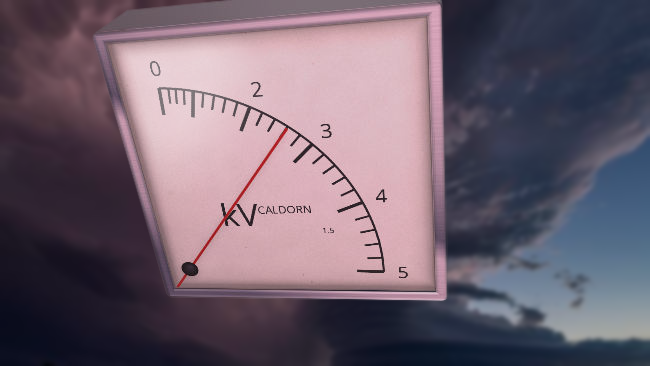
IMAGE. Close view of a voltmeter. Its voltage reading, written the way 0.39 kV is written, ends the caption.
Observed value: 2.6 kV
